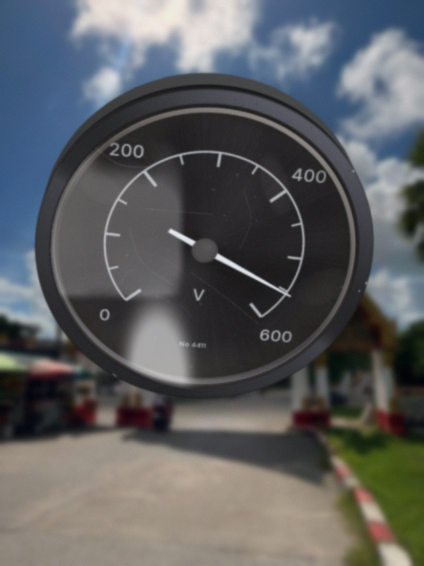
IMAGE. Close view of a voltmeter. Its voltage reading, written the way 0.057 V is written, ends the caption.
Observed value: 550 V
